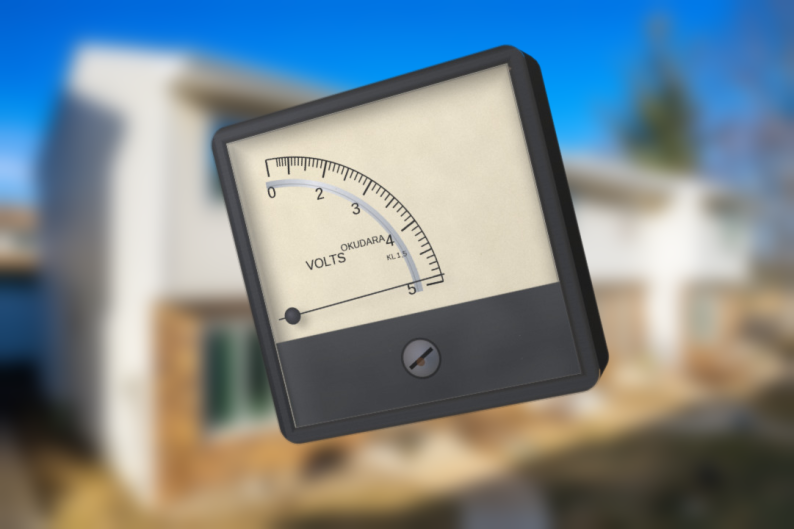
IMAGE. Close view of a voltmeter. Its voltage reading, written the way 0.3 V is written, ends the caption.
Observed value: 4.9 V
